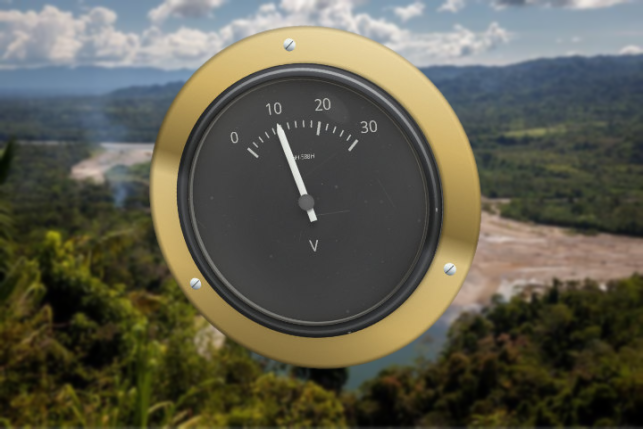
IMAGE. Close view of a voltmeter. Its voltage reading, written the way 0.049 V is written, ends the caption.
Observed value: 10 V
